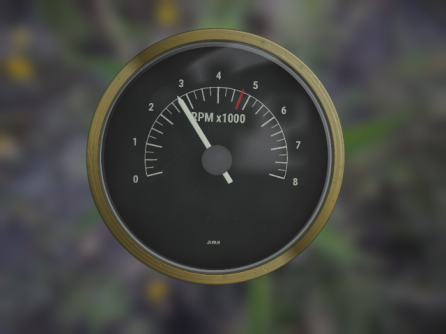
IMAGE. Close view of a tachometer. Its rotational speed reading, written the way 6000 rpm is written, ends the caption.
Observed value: 2750 rpm
